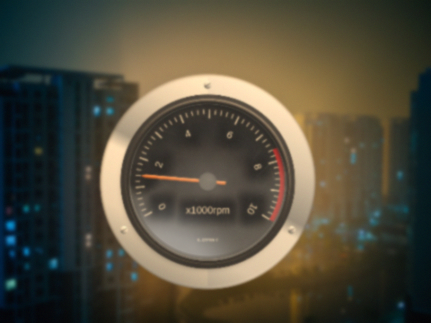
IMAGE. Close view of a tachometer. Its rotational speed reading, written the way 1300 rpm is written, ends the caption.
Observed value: 1400 rpm
